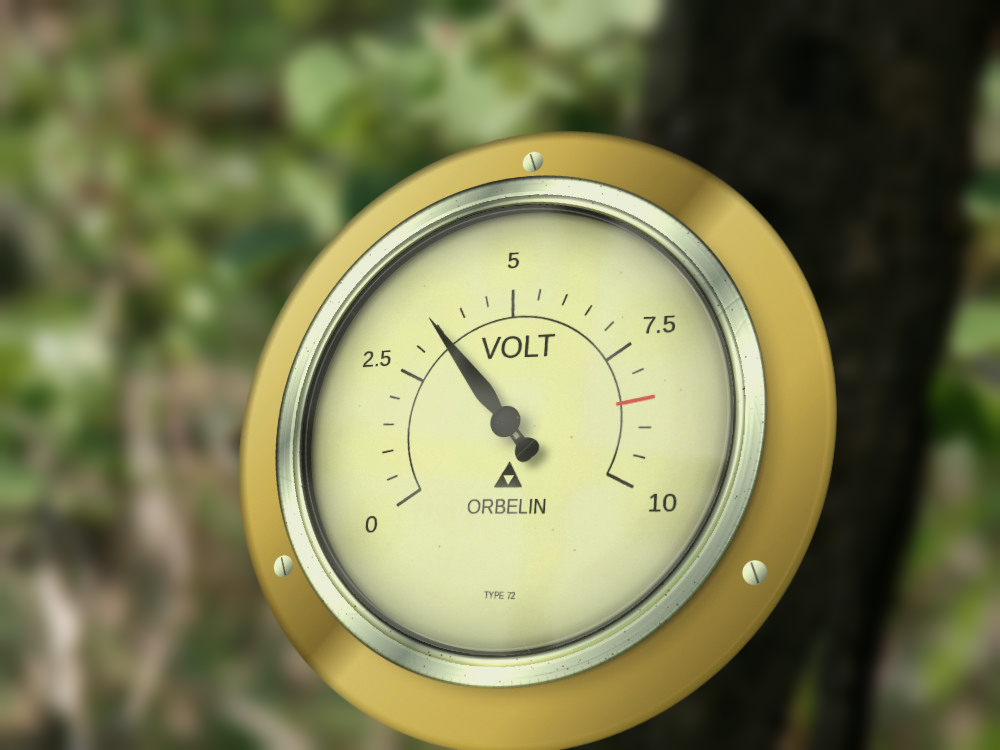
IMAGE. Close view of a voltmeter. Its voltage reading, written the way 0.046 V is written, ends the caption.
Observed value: 3.5 V
